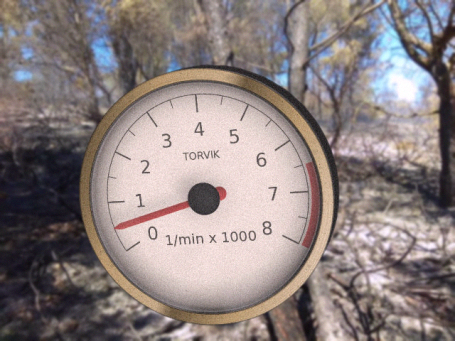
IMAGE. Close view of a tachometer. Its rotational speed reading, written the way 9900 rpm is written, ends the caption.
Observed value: 500 rpm
